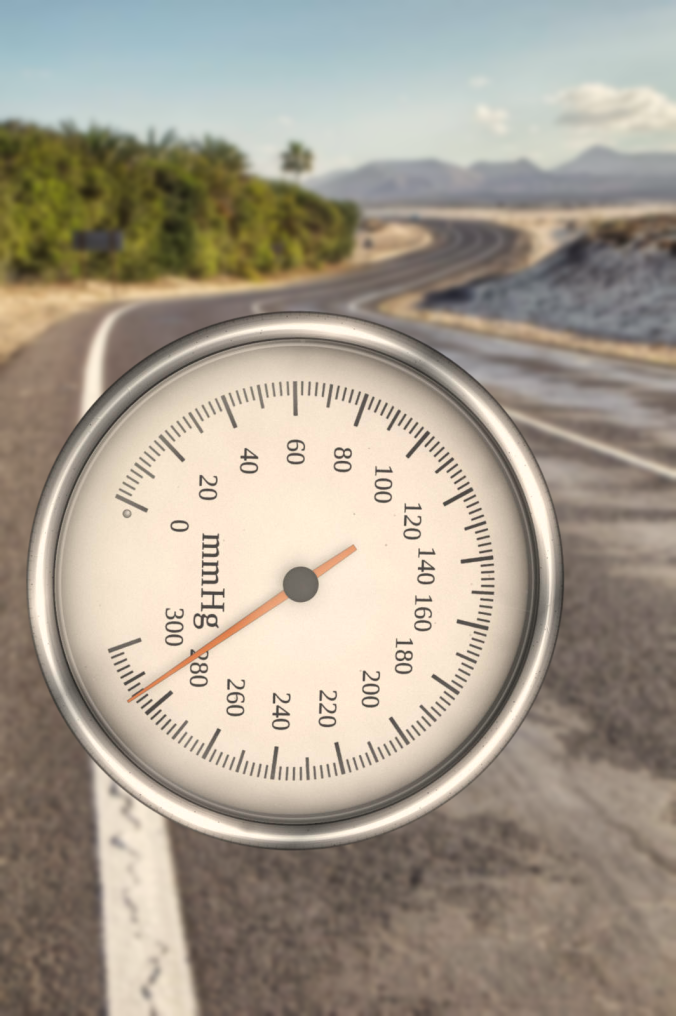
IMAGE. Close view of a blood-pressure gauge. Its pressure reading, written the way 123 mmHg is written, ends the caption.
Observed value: 286 mmHg
